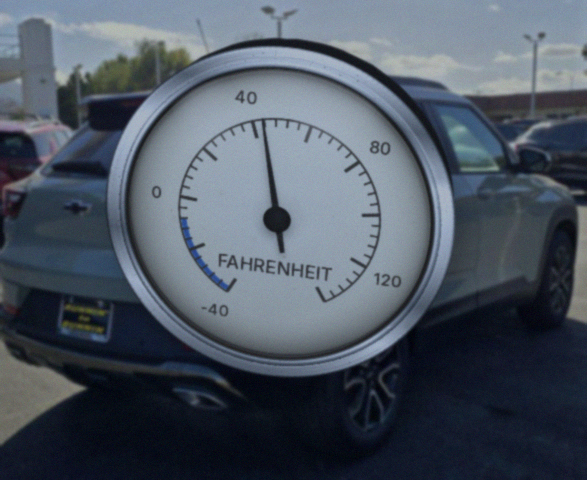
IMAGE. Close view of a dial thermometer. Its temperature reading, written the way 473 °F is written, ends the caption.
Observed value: 44 °F
